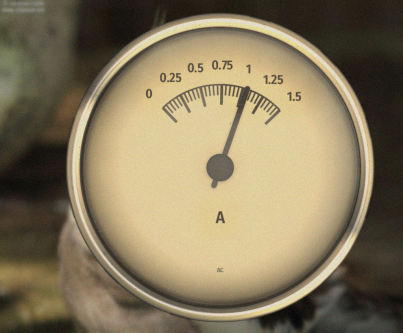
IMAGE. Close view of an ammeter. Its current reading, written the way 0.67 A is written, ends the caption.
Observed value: 1.05 A
